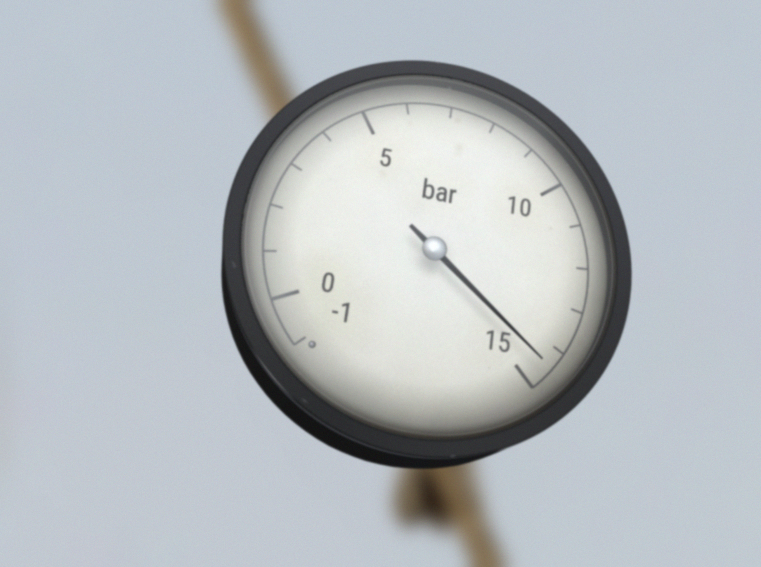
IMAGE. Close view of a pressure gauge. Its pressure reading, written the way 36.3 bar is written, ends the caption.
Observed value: 14.5 bar
